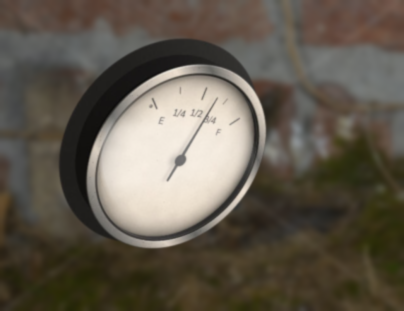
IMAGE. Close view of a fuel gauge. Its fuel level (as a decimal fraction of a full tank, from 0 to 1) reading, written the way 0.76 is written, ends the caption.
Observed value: 0.625
